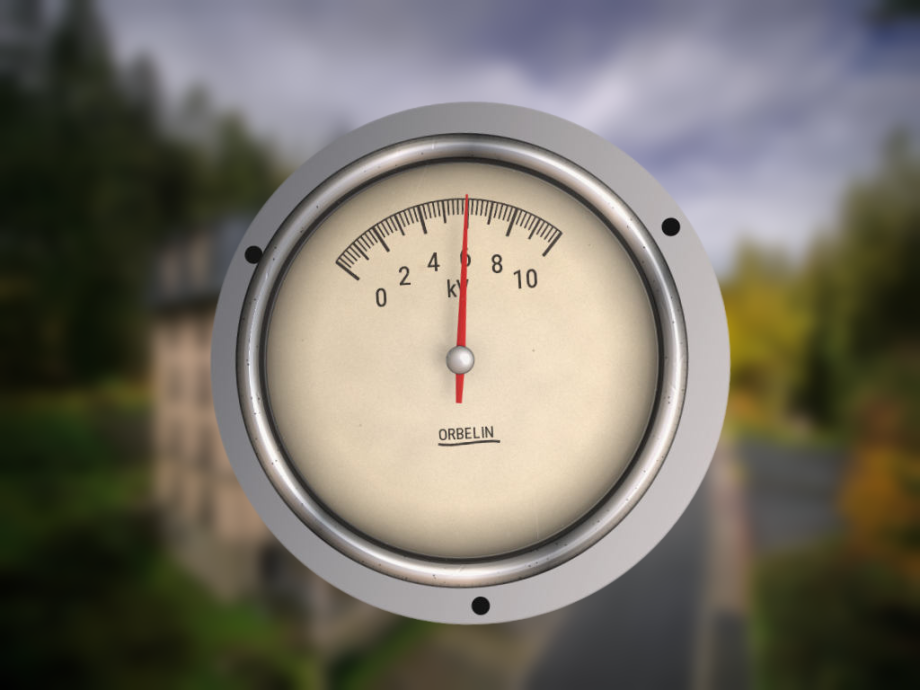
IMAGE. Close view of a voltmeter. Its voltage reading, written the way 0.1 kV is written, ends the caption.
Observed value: 6 kV
